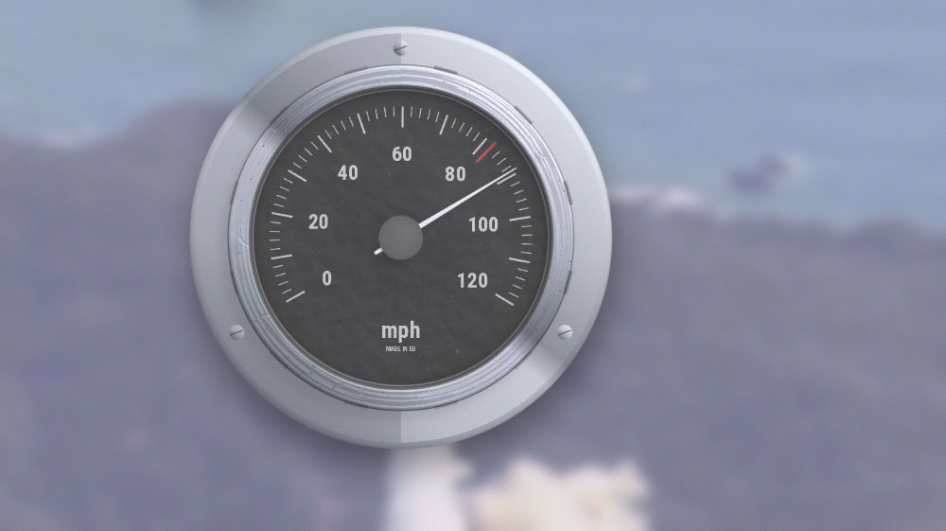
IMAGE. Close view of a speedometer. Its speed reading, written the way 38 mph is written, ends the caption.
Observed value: 89 mph
